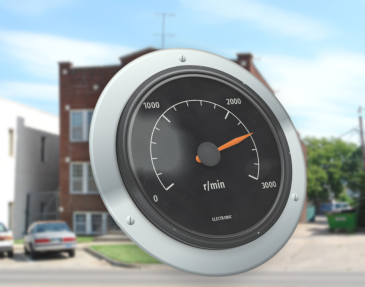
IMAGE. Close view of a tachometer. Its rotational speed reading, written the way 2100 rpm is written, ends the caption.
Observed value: 2400 rpm
